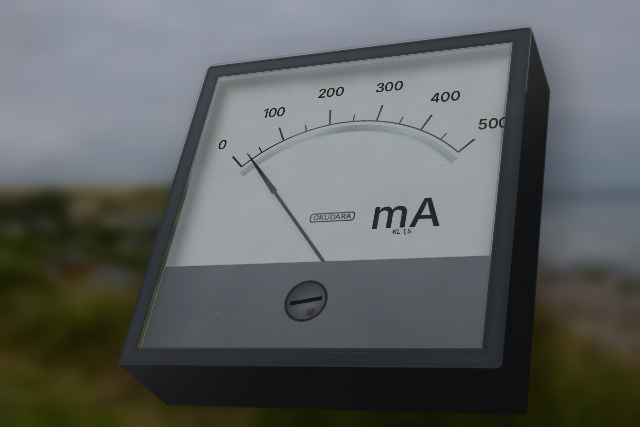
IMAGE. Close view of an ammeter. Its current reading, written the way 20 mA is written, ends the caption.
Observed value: 25 mA
